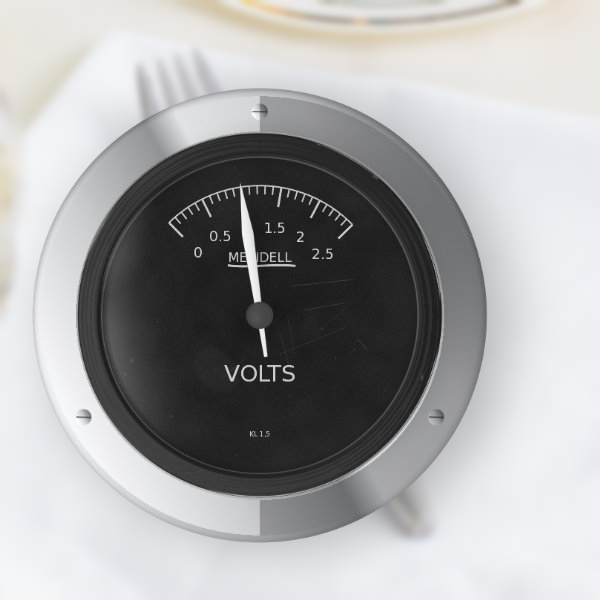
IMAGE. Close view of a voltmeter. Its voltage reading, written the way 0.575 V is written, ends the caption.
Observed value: 1 V
